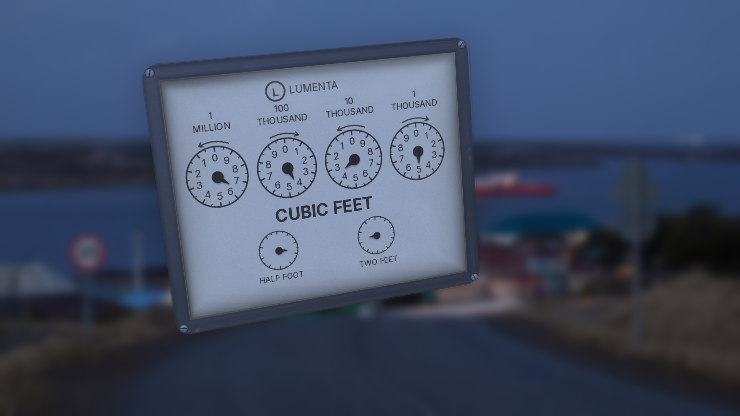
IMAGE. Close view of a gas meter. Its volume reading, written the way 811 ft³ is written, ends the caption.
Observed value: 643500 ft³
